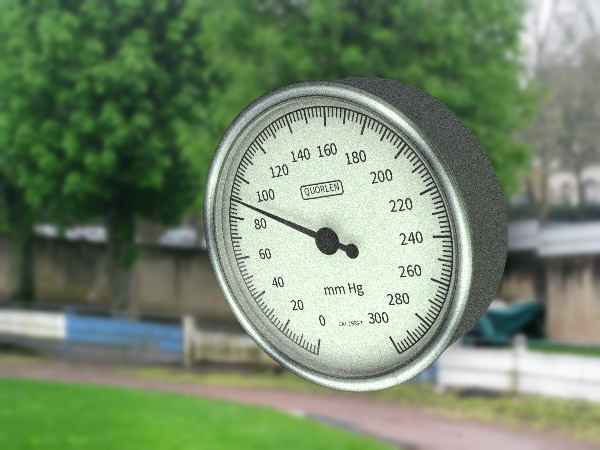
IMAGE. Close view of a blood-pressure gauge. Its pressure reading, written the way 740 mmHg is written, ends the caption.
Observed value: 90 mmHg
